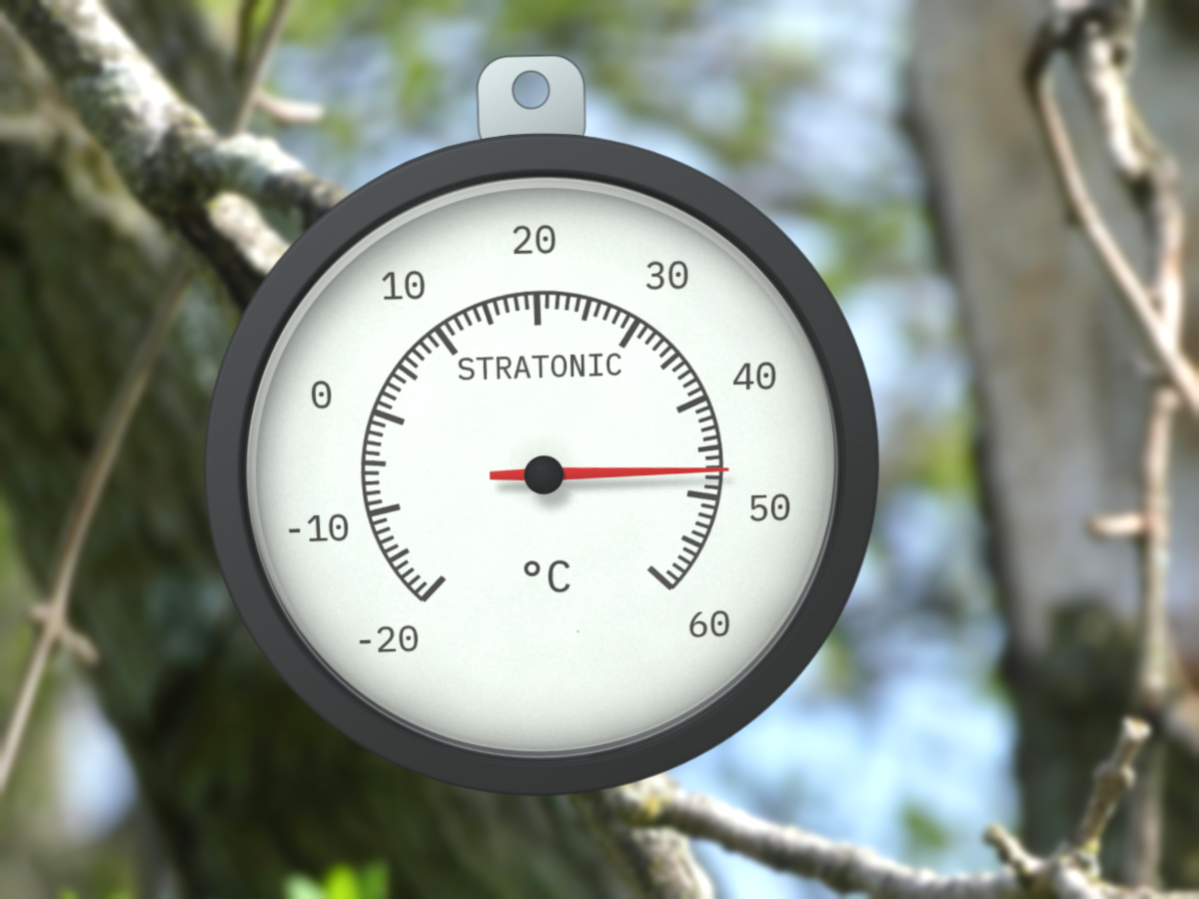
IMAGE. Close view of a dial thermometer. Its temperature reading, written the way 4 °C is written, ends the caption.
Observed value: 47 °C
